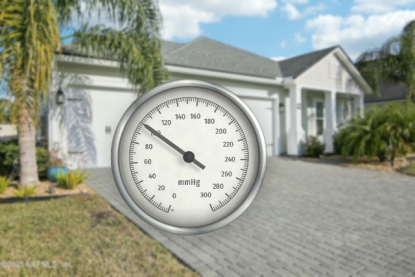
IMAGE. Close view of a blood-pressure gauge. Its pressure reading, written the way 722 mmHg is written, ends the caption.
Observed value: 100 mmHg
